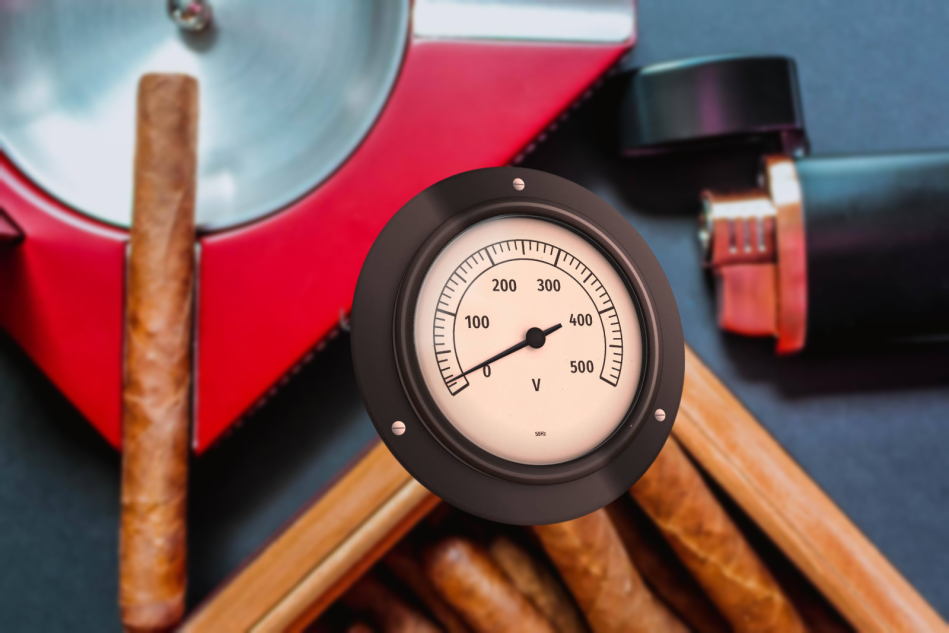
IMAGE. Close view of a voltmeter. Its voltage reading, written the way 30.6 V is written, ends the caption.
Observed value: 15 V
